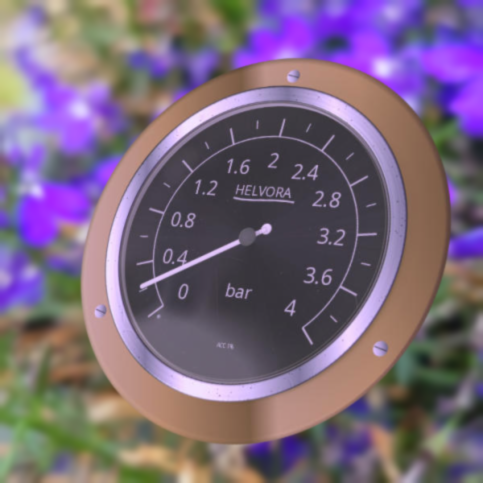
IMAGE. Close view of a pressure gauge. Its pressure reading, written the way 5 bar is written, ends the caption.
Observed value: 0.2 bar
